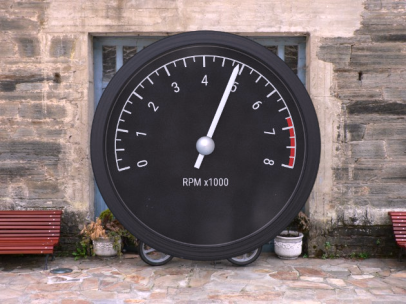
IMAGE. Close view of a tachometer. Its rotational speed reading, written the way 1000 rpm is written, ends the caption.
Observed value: 4875 rpm
